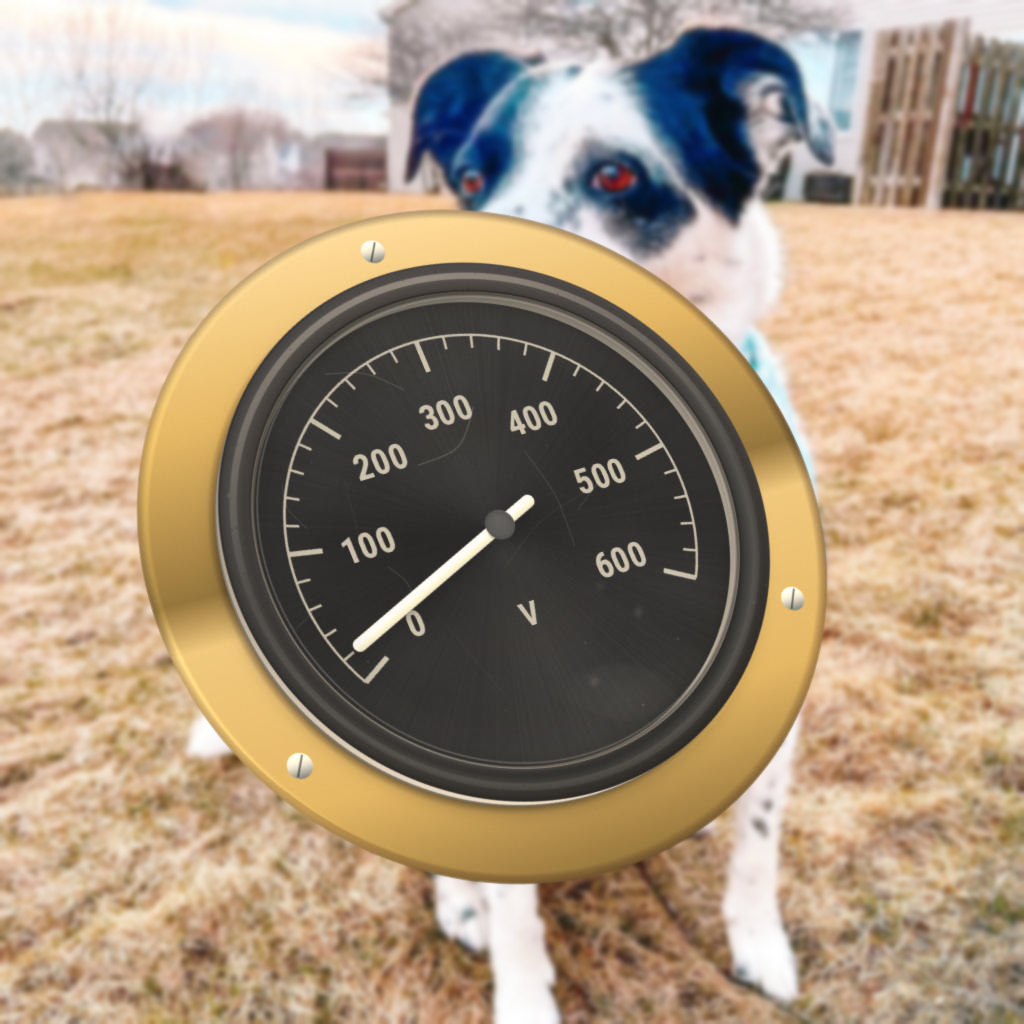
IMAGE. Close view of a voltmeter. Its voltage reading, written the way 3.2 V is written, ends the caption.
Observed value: 20 V
